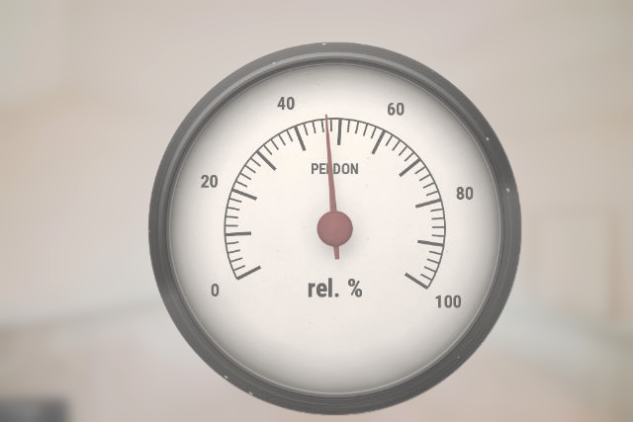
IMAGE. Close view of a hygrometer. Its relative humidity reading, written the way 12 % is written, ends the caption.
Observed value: 47 %
